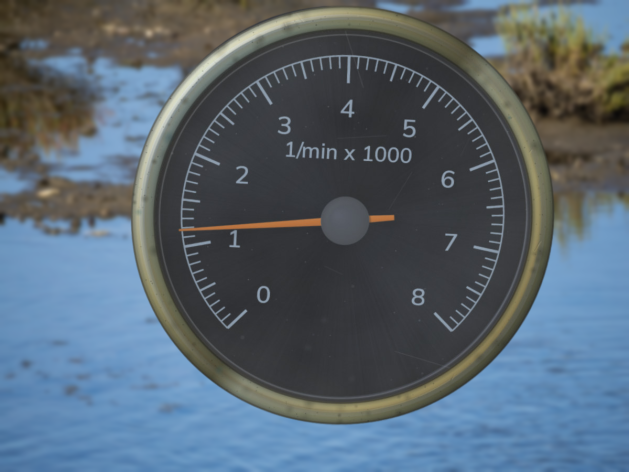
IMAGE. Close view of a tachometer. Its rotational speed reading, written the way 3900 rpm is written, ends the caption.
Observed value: 1200 rpm
